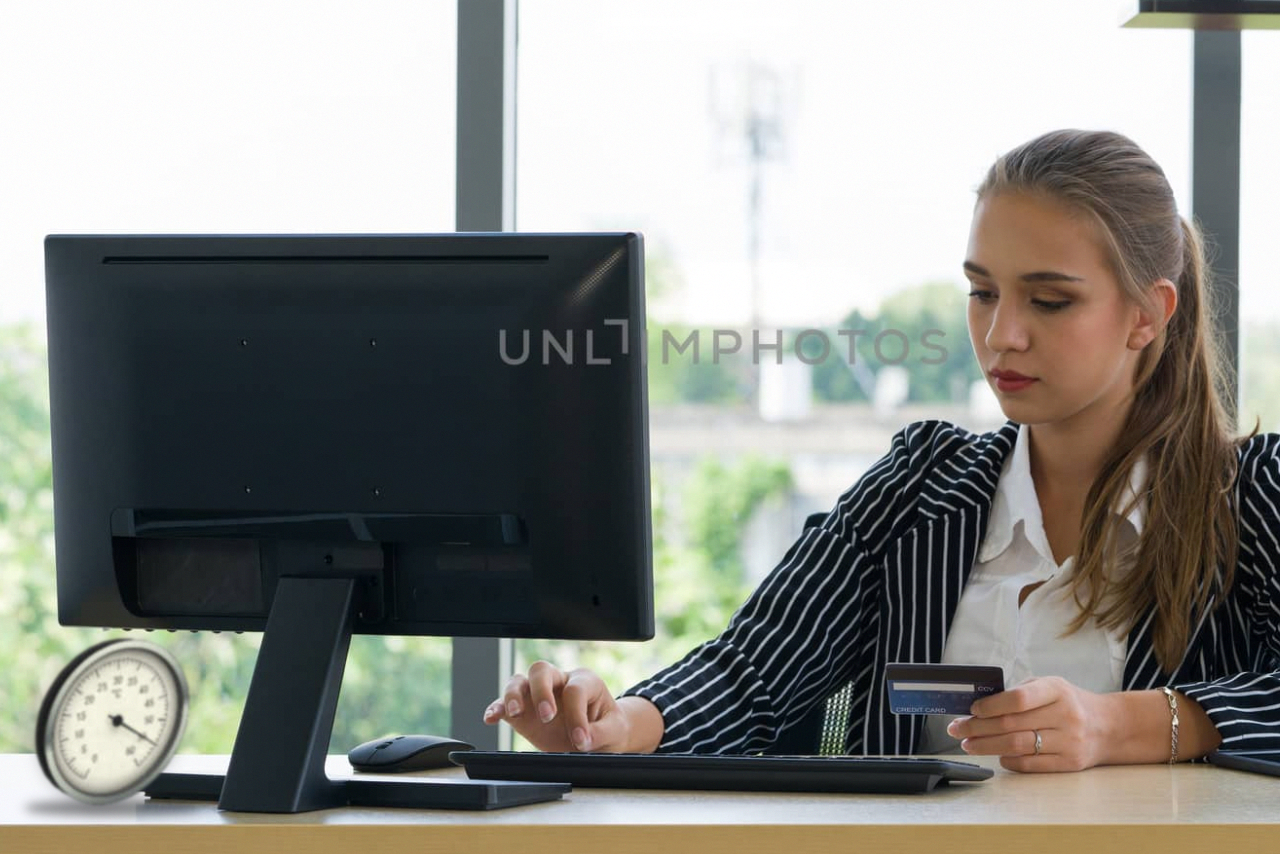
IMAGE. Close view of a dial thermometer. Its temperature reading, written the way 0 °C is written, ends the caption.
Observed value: 55 °C
